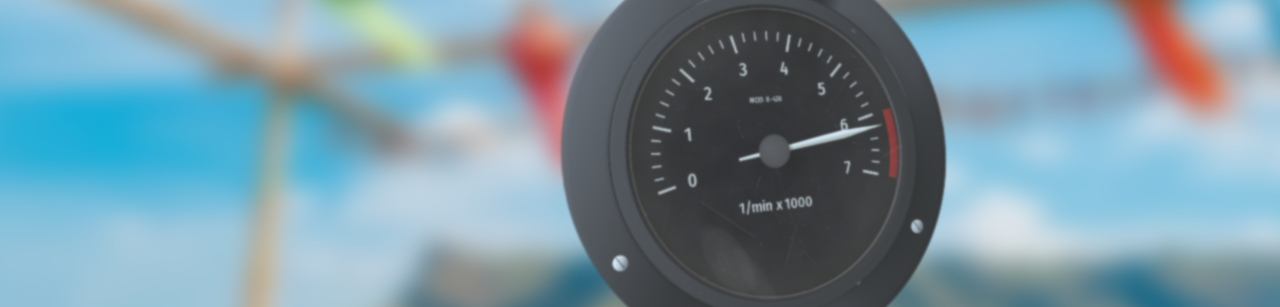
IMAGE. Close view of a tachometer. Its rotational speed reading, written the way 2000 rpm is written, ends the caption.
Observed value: 6200 rpm
